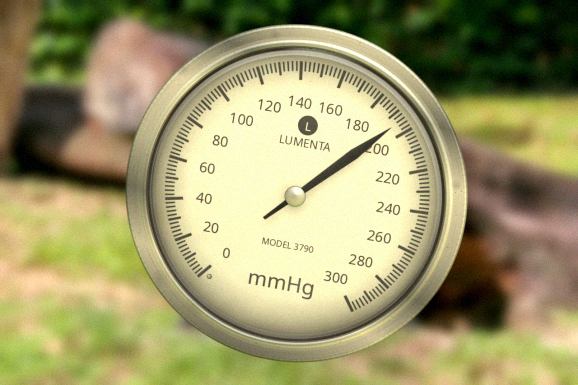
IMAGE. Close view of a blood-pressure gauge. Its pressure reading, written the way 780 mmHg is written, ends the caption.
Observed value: 194 mmHg
